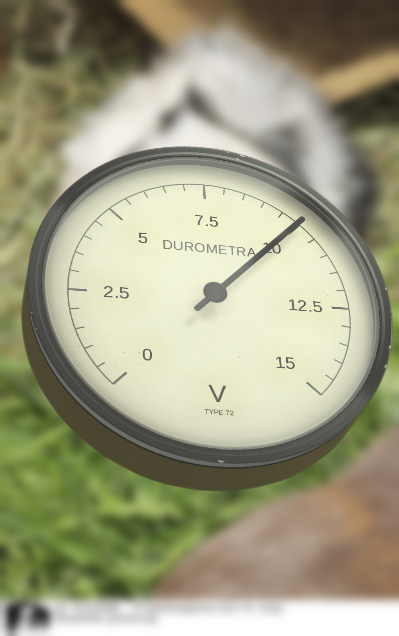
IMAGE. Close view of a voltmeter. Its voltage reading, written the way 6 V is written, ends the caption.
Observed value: 10 V
